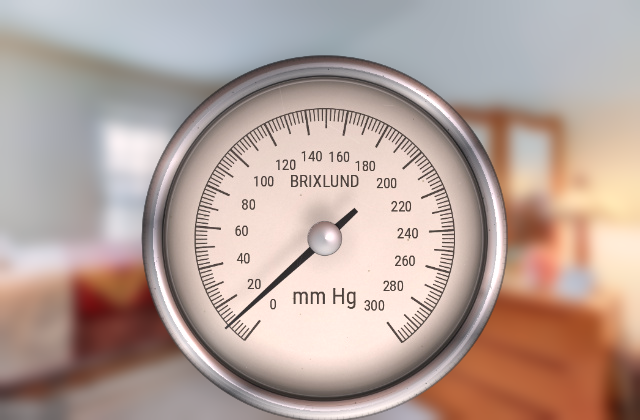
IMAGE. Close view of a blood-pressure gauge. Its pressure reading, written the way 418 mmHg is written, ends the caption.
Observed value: 10 mmHg
